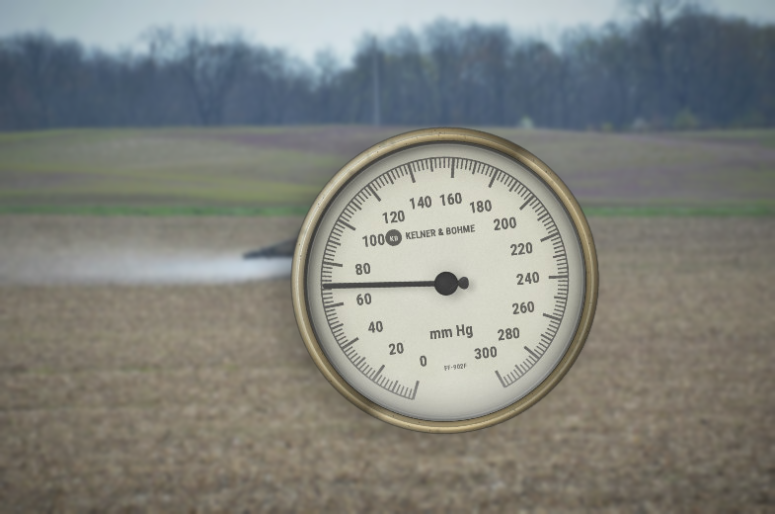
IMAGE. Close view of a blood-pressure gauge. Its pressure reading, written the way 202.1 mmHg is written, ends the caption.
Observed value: 70 mmHg
